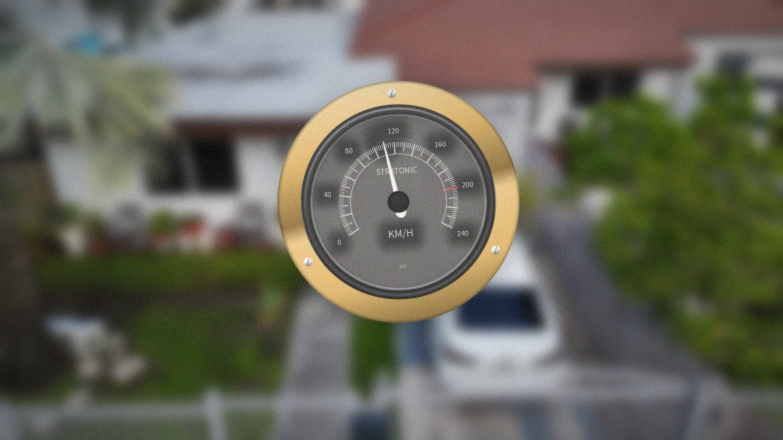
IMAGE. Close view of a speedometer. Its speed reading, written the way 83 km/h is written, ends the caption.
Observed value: 110 km/h
